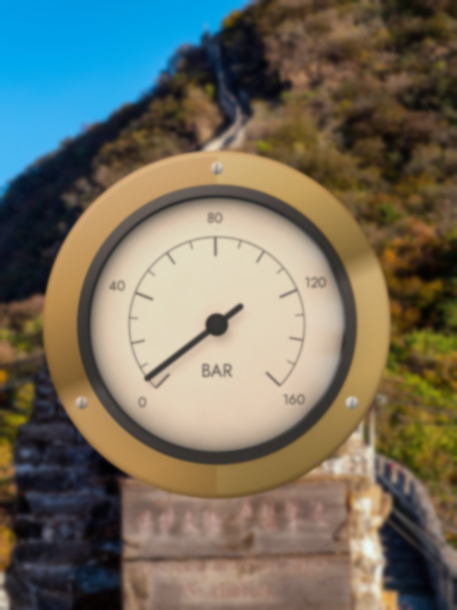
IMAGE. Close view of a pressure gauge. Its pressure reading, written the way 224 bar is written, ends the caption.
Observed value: 5 bar
